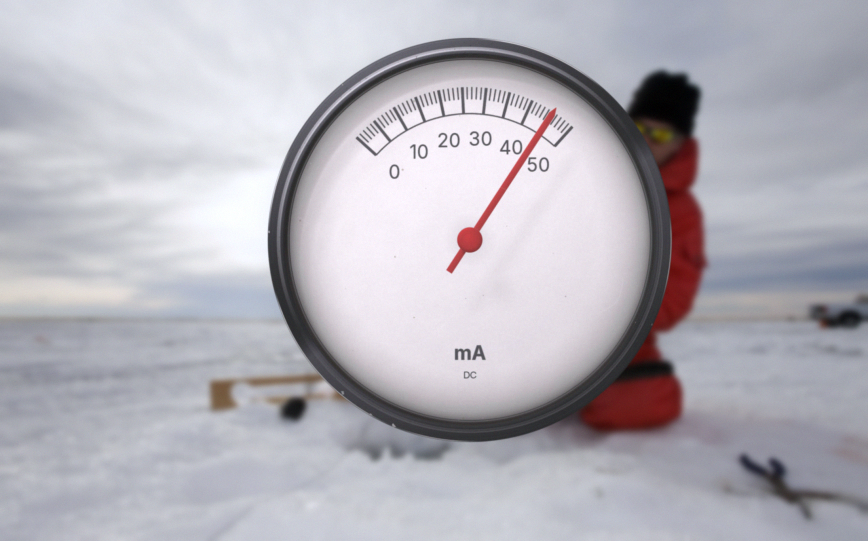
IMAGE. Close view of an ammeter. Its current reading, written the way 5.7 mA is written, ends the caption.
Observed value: 45 mA
